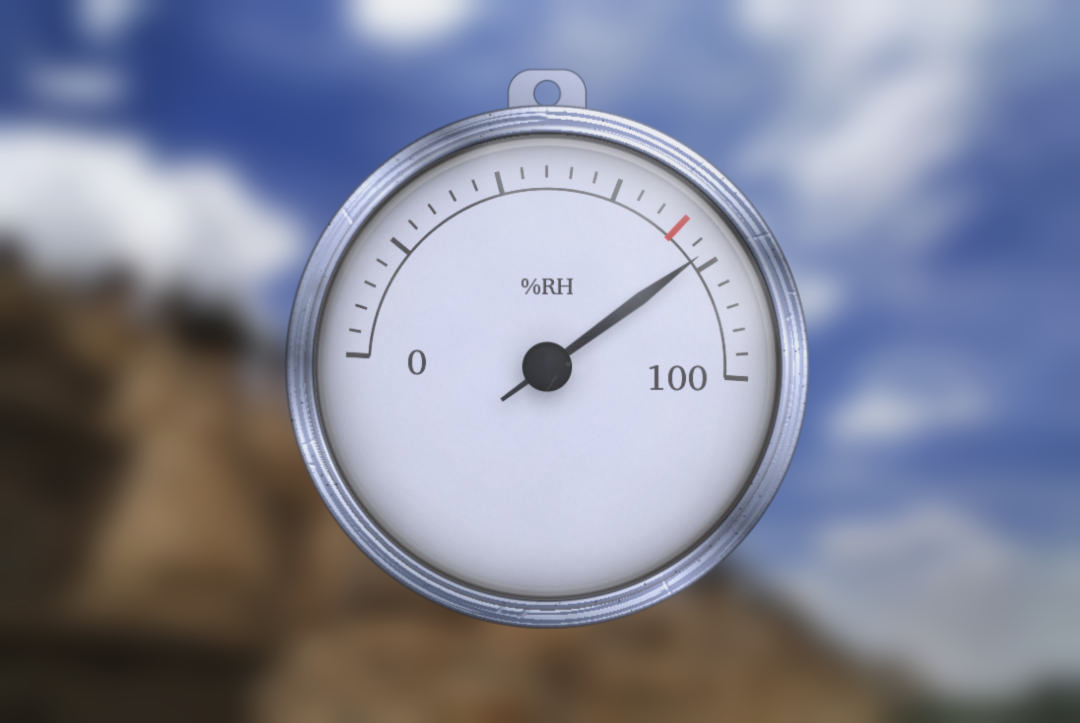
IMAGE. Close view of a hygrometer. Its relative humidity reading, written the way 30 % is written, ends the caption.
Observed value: 78 %
